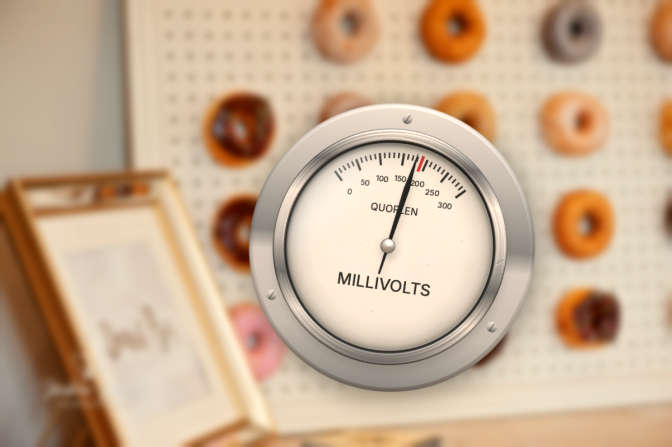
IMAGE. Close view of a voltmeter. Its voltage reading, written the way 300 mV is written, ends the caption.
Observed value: 180 mV
